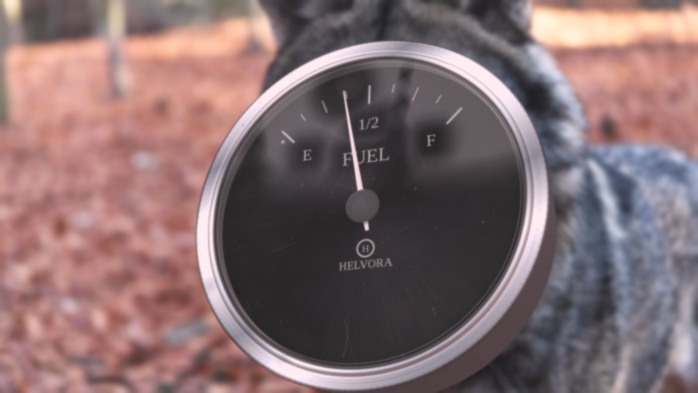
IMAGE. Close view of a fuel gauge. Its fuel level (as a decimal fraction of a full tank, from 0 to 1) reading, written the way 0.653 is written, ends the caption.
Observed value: 0.375
